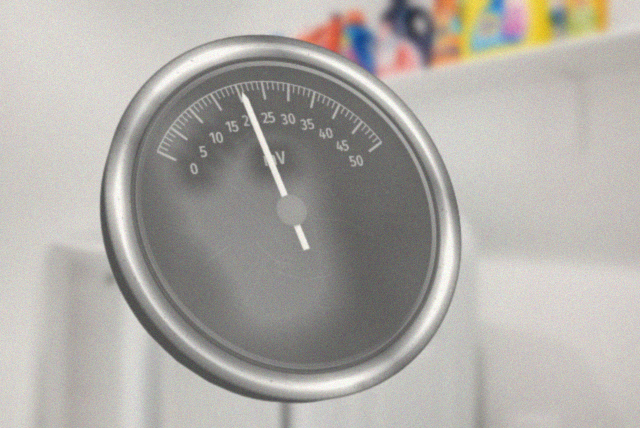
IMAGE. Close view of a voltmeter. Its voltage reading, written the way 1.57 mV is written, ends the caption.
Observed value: 20 mV
